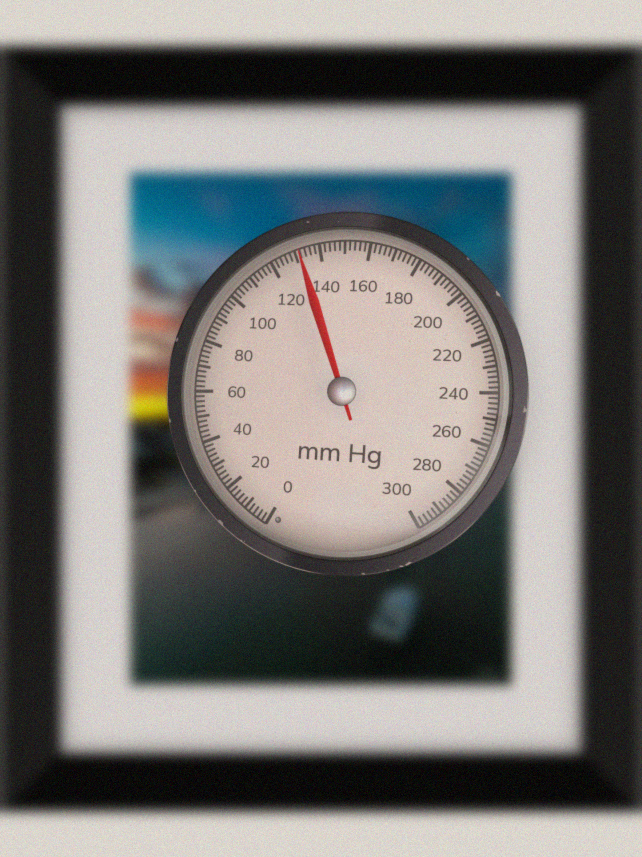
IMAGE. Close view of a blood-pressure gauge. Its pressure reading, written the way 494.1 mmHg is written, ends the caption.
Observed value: 132 mmHg
